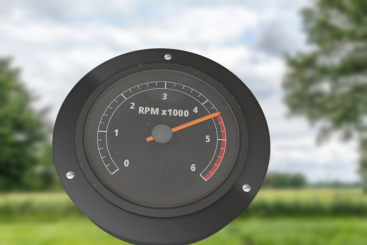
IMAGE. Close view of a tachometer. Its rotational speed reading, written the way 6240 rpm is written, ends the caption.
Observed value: 4400 rpm
